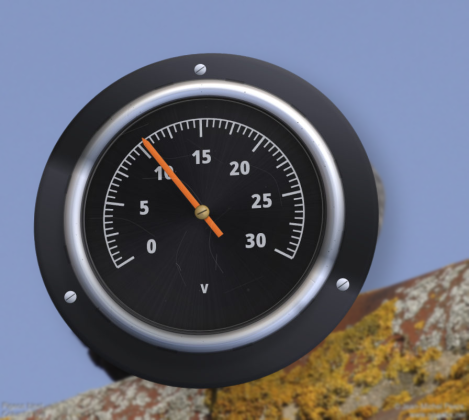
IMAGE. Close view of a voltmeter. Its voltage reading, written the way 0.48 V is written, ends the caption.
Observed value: 10.5 V
